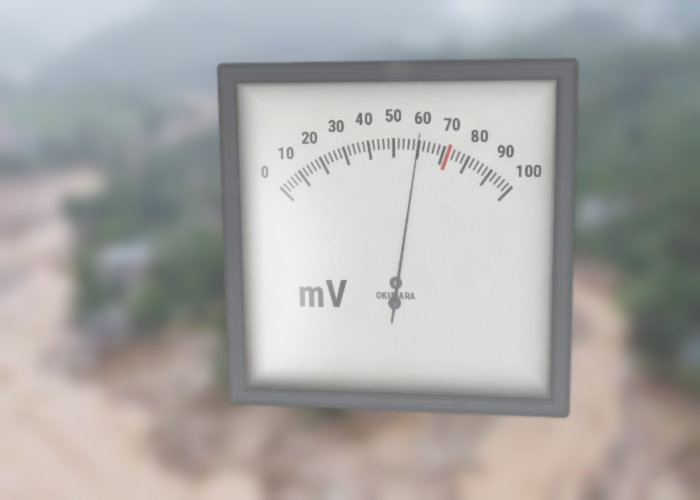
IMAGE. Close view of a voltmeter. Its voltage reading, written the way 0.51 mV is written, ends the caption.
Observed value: 60 mV
